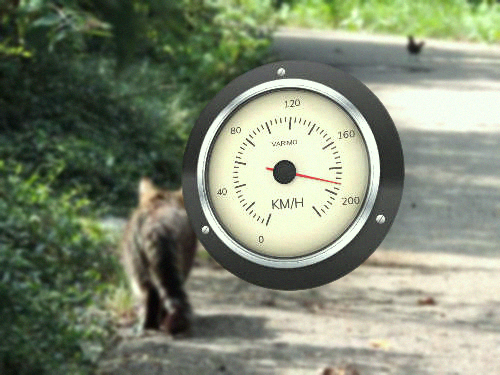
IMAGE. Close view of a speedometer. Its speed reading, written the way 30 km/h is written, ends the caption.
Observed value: 192 km/h
